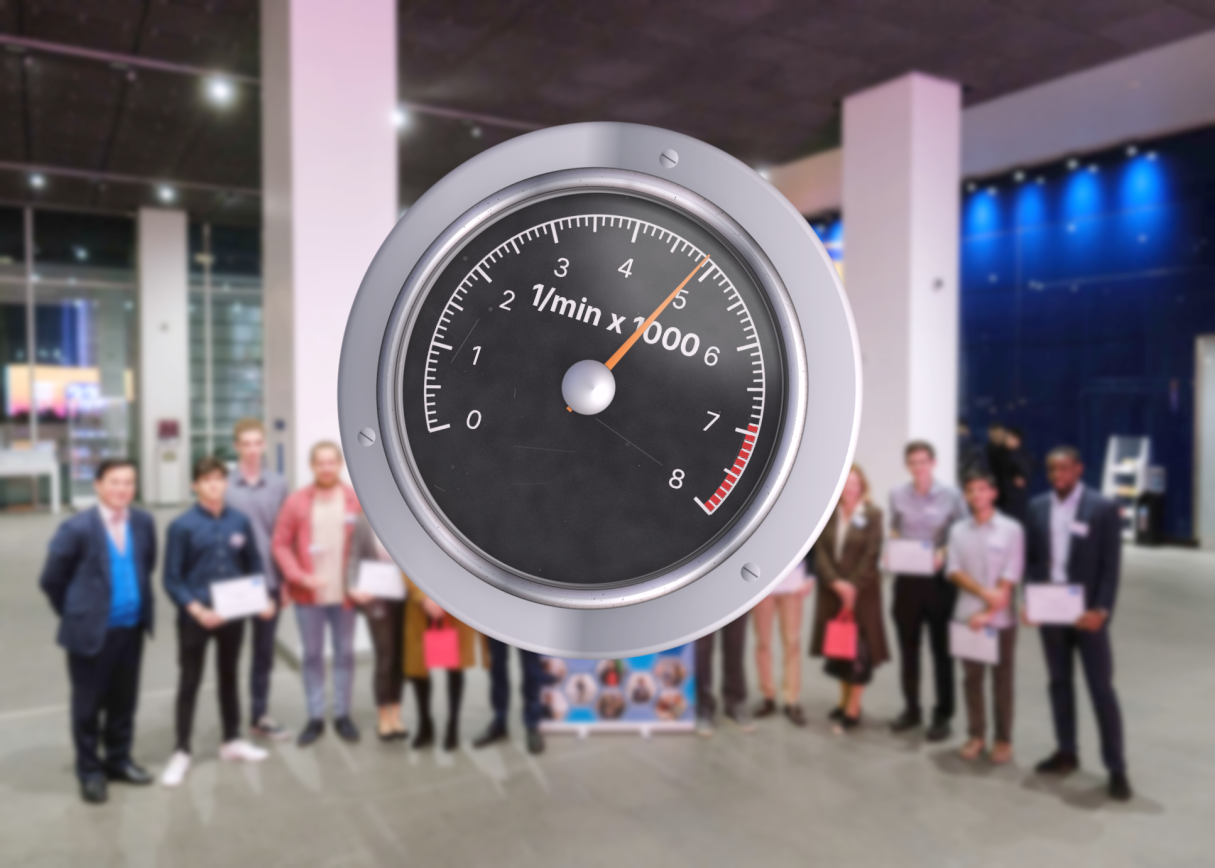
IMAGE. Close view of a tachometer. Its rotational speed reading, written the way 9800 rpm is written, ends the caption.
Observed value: 4900 rpm
